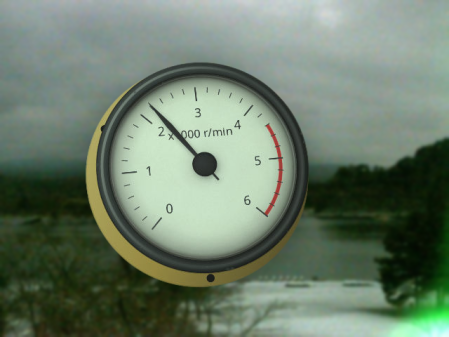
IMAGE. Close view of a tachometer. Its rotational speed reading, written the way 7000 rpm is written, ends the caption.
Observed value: 2200 rpm
